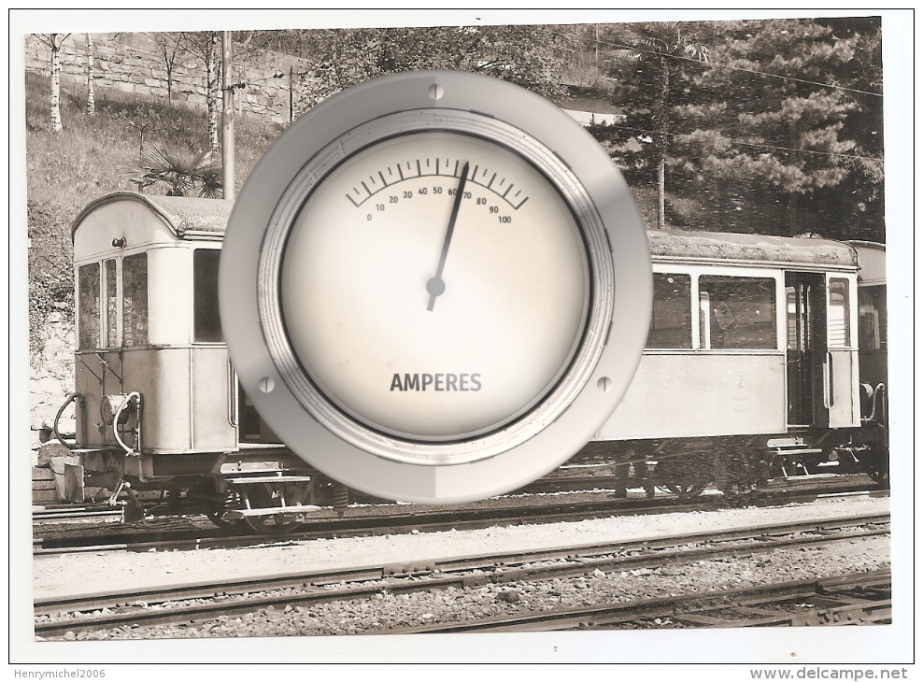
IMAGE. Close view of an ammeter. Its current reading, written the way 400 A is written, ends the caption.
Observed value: 65 A
